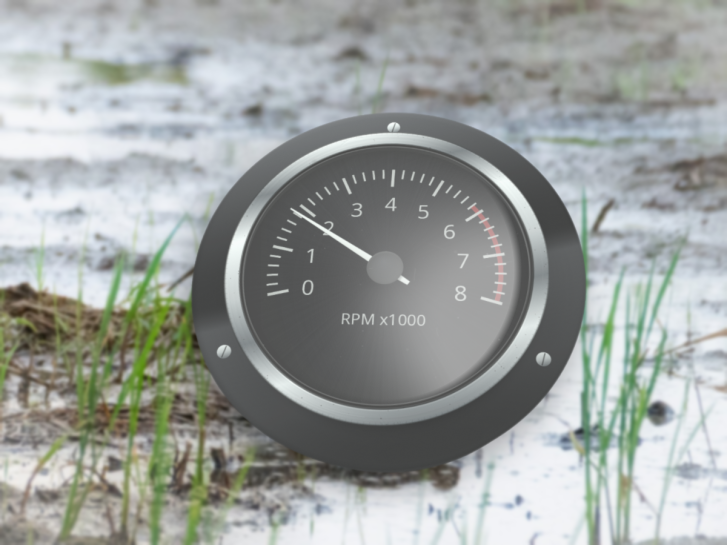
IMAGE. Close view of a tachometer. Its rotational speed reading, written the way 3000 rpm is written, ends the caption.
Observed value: 1800 rpm
